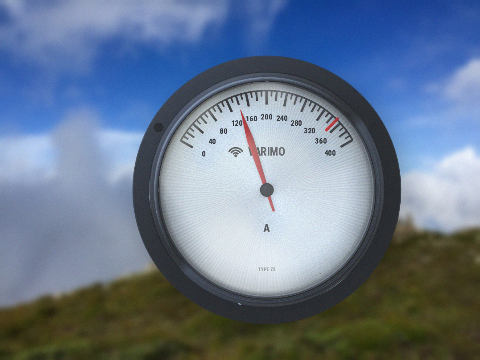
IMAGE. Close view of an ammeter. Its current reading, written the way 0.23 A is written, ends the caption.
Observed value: 140 A
